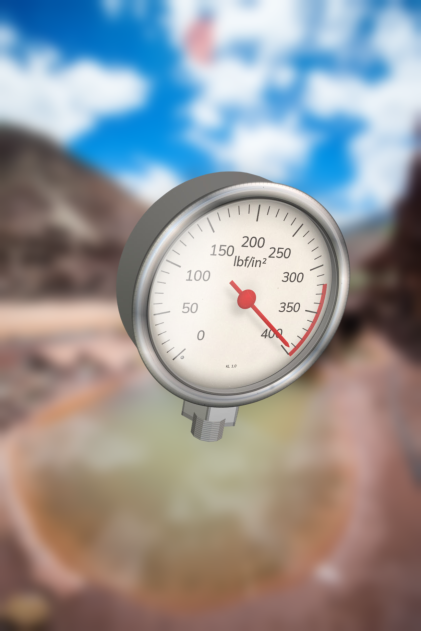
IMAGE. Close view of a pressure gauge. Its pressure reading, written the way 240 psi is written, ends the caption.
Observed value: 395 psi
